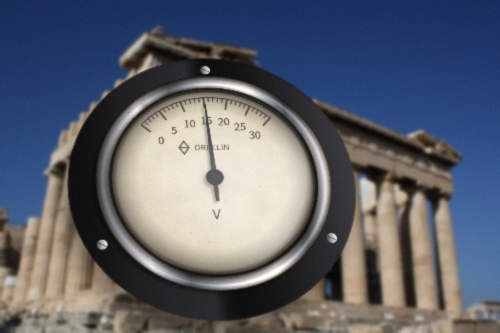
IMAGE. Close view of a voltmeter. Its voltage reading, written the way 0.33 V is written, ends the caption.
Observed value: 15 V
